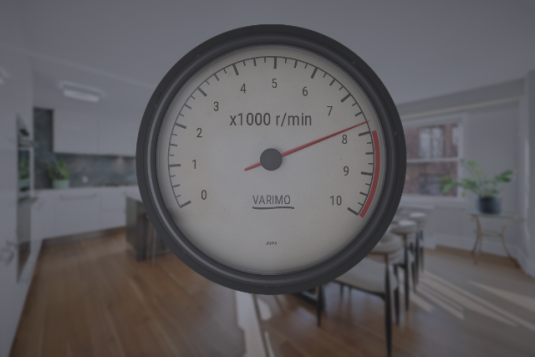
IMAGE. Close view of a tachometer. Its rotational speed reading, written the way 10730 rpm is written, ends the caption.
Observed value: 7750 rpm
